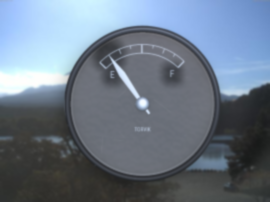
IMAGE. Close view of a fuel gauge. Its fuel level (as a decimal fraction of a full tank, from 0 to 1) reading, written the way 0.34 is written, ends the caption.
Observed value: 0.125
